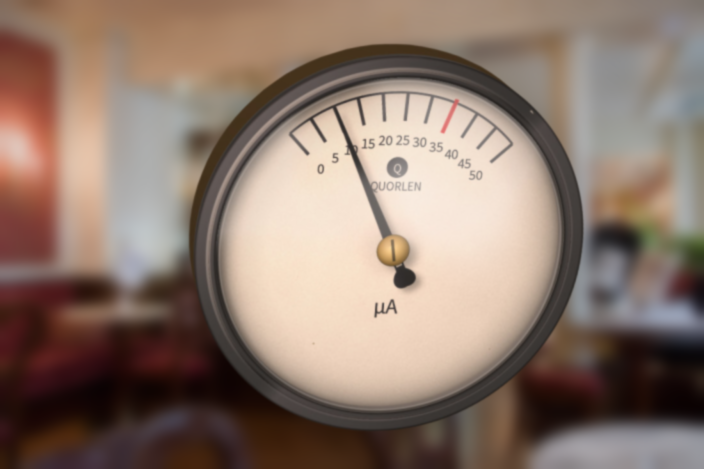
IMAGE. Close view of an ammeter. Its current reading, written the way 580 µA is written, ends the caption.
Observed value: 10 µA
